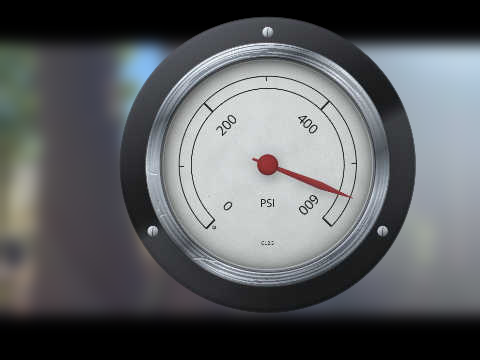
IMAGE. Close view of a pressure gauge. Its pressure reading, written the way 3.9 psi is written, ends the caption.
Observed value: 550 psi
